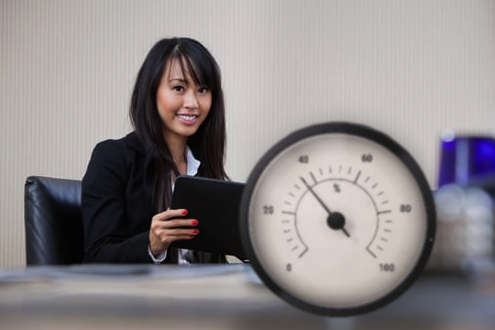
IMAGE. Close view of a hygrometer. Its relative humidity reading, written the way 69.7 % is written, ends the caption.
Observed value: 36 %
